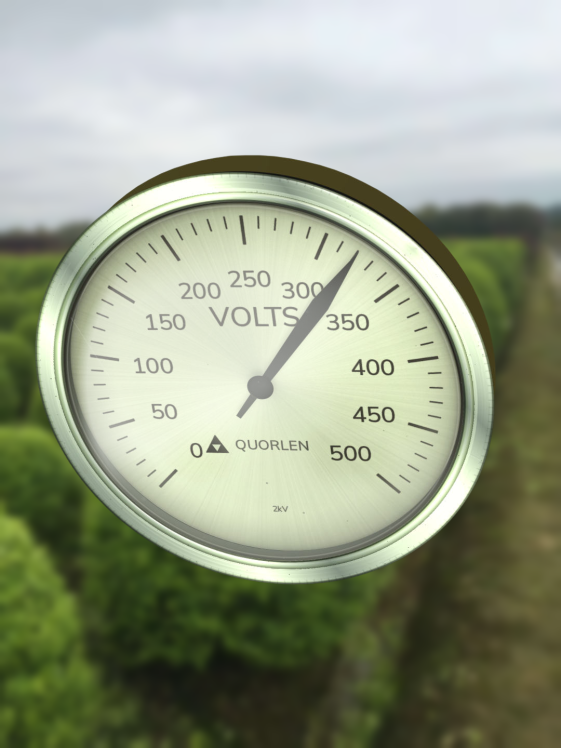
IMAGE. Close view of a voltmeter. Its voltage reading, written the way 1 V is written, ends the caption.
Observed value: 320 V
